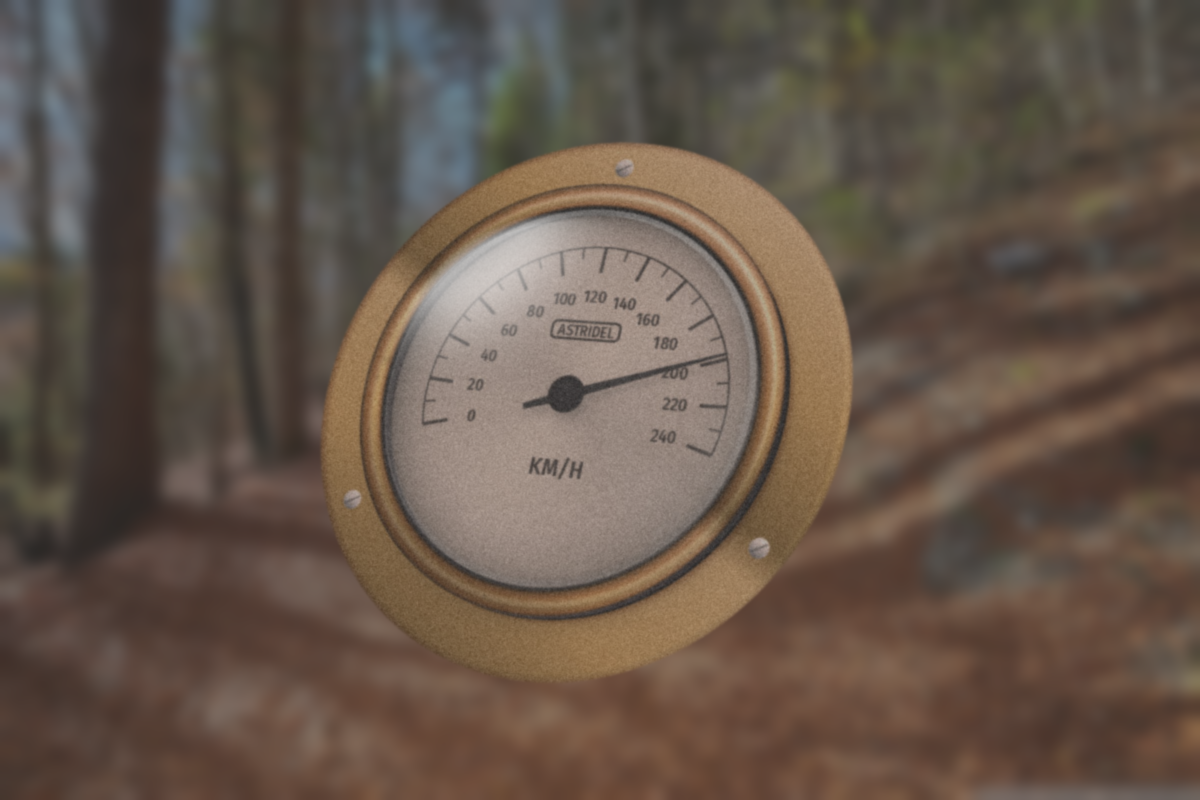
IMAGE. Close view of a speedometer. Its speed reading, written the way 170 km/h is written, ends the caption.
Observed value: 200 km/h
